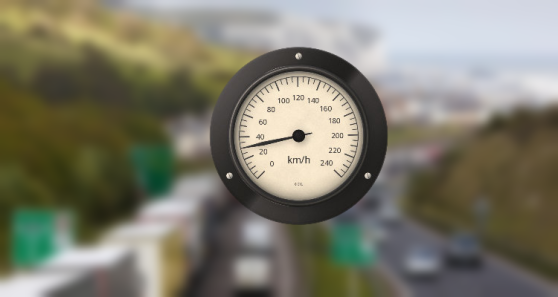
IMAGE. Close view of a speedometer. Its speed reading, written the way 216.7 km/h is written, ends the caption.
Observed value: 30 km/h
